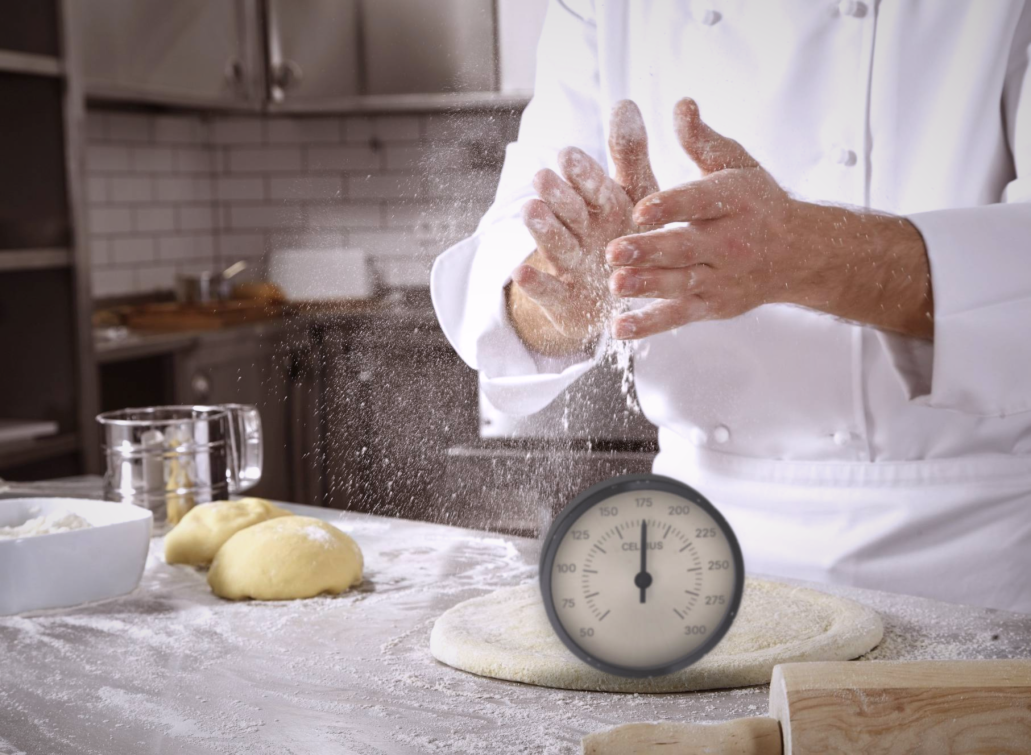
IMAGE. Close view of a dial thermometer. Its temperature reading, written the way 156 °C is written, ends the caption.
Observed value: 175 °C
